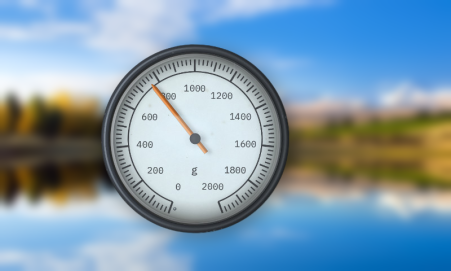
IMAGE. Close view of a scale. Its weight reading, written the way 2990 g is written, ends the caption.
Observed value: 760 g
